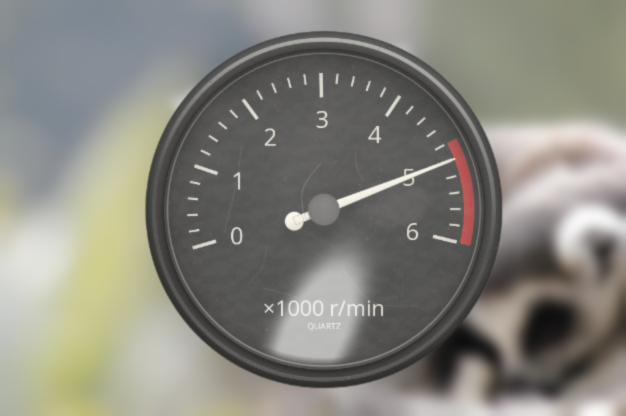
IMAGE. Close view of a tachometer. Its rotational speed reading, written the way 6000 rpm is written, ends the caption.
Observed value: 5000 rpm
